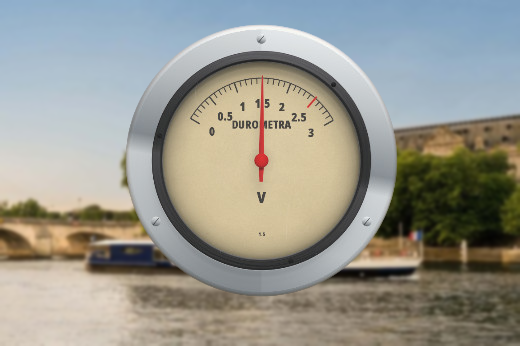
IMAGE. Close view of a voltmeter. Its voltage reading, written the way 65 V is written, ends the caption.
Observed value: 1.5 V
